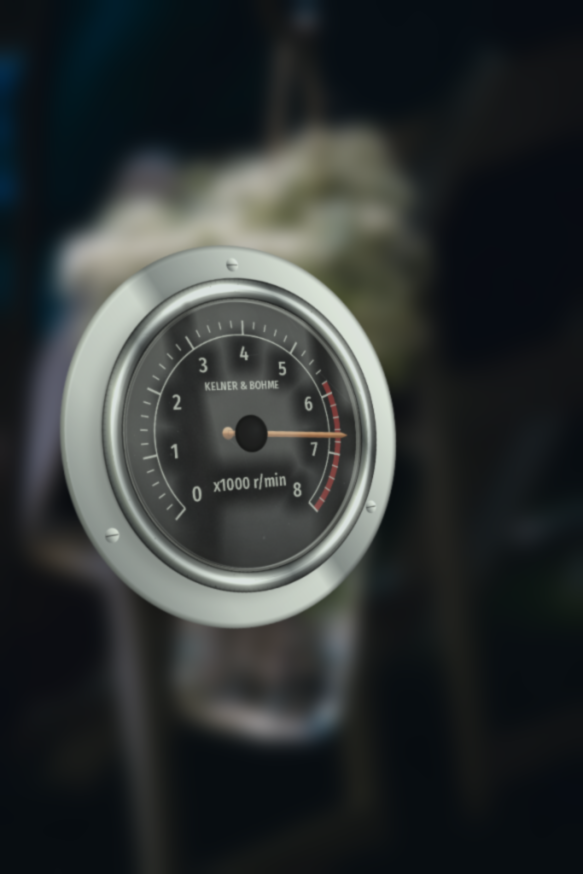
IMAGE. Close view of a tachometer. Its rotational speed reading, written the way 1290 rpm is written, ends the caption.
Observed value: 6700 rpm
